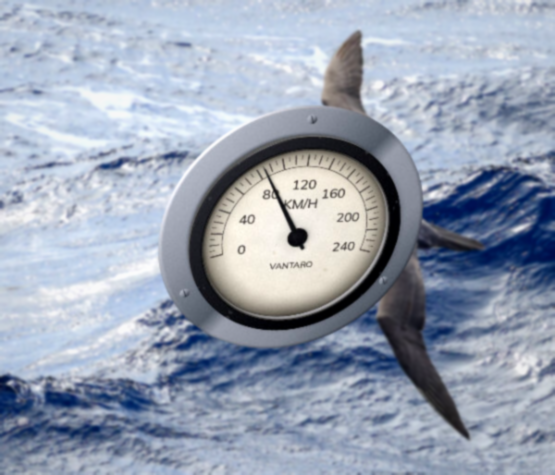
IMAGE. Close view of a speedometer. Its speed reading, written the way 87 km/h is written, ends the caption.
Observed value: 85 km/h
